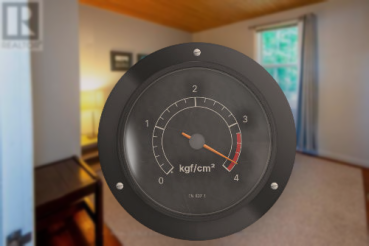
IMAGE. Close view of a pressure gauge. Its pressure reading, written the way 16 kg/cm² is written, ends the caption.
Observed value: 3.8 kg/cm²
